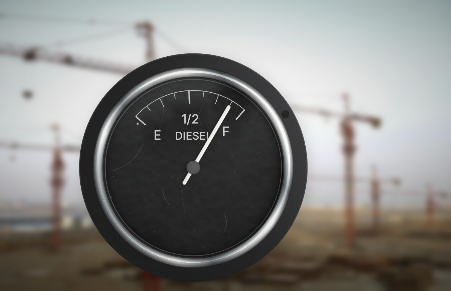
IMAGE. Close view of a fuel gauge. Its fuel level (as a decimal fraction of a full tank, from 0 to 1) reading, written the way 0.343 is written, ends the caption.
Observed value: 0.875
